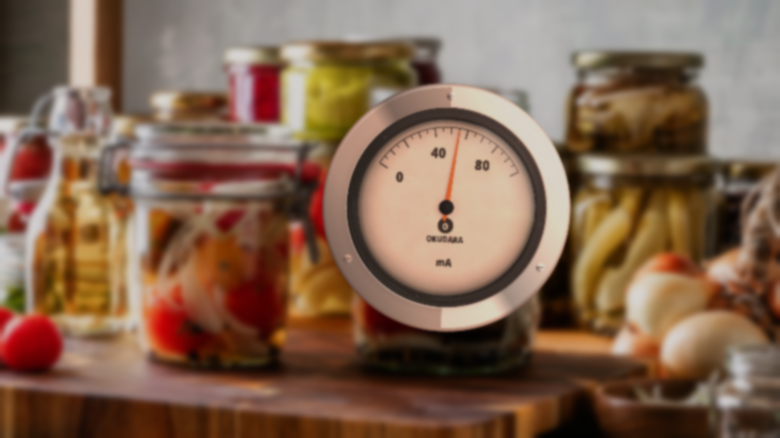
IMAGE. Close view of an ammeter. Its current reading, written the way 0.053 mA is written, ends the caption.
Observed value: 55 mA
